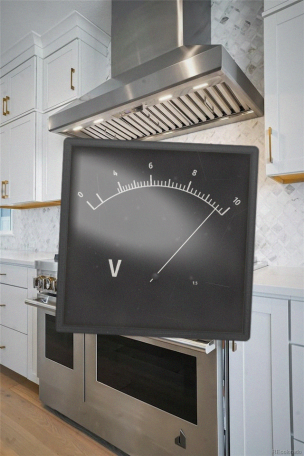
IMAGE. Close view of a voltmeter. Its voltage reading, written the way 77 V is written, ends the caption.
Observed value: 9.6 V
